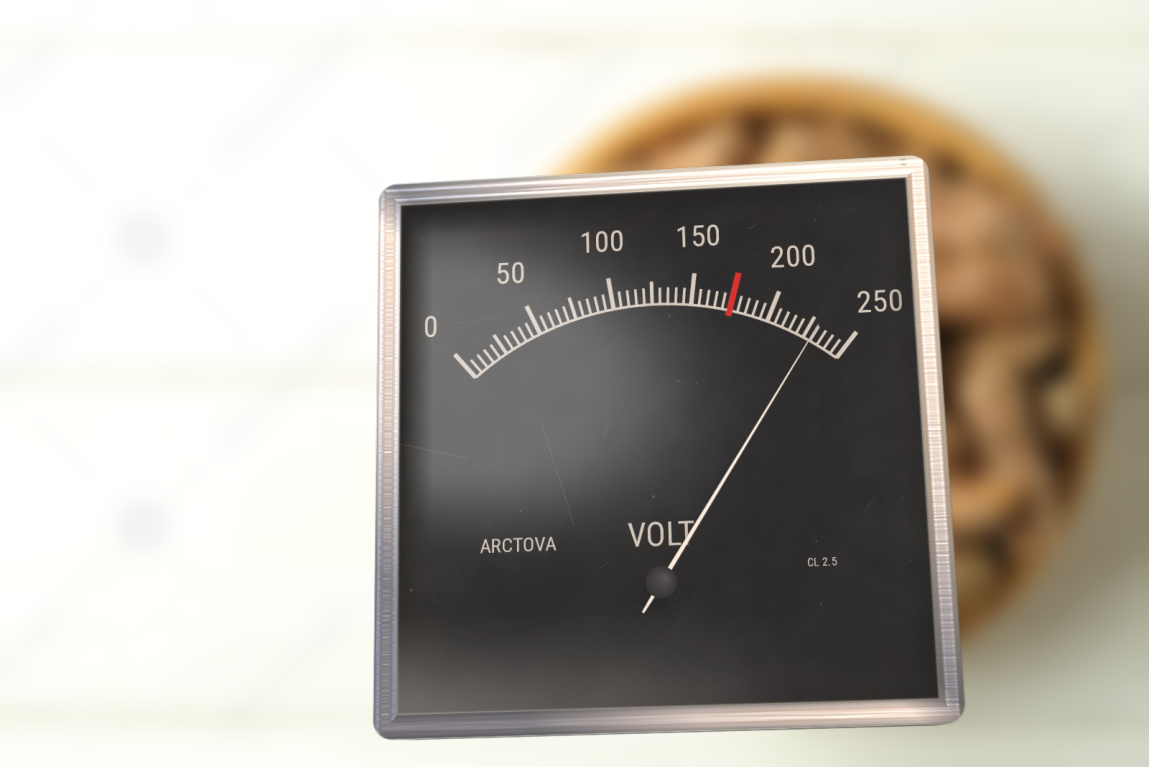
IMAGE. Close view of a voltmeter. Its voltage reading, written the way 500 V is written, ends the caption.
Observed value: 230 V
